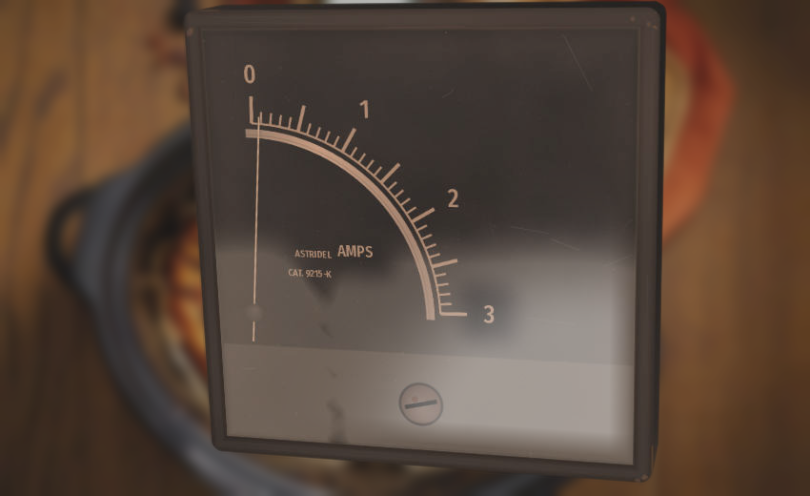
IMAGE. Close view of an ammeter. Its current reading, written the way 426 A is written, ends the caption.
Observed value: 0.1 A
